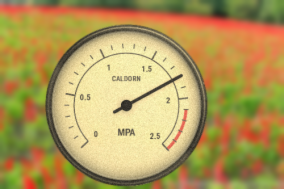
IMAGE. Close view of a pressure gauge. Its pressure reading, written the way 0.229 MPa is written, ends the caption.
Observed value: 1.8 MPa
